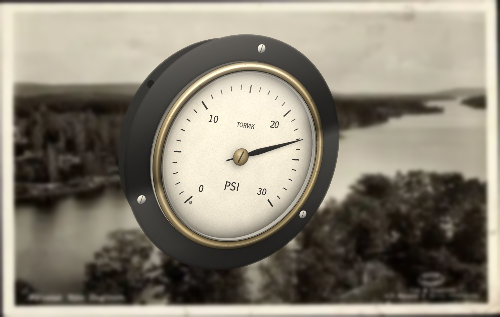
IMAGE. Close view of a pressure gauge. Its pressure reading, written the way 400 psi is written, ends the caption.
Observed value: 23 psi
